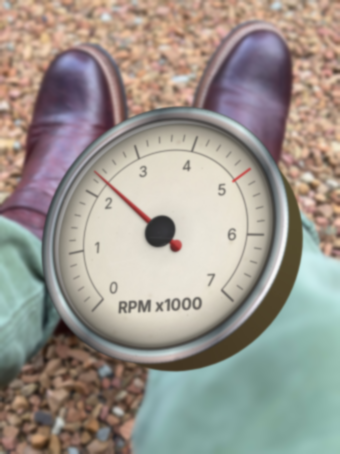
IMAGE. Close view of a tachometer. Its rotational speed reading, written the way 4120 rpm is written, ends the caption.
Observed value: 2300 rpm
